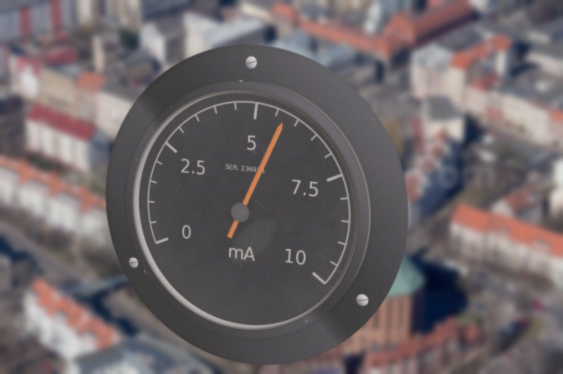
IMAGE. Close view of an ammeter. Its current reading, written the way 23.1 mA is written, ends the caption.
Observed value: 5.75 mA
